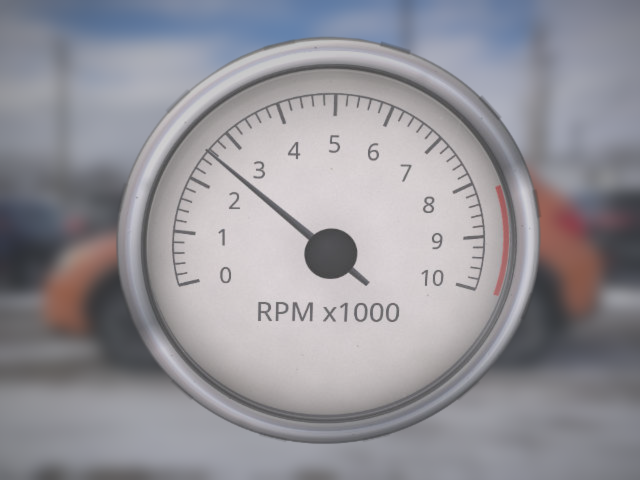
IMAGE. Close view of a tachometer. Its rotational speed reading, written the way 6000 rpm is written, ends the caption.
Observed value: 2600 rpm
